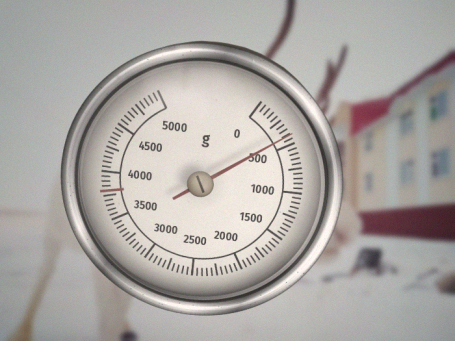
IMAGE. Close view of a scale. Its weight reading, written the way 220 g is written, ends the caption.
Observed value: 400 g
